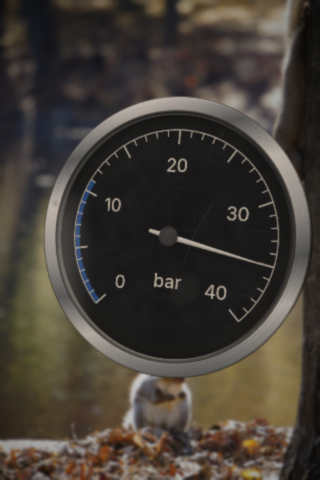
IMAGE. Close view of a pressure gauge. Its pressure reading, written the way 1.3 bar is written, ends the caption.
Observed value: 35 bar
